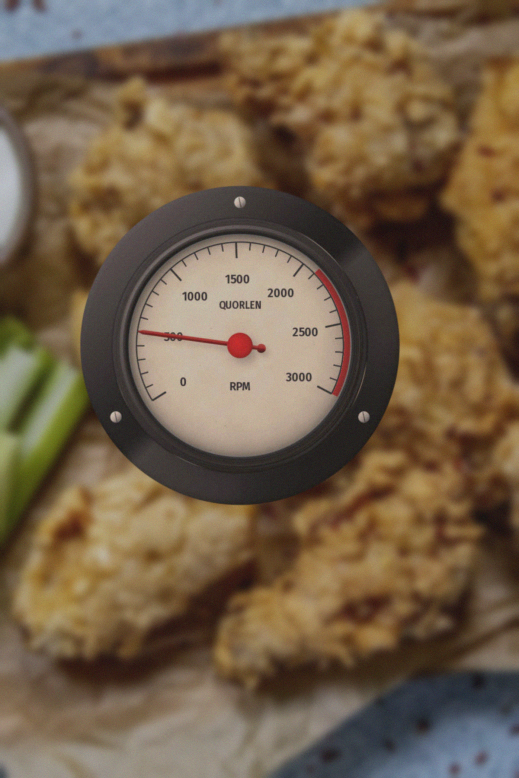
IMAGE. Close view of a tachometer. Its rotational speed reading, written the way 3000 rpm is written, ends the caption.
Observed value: 500 rpm
